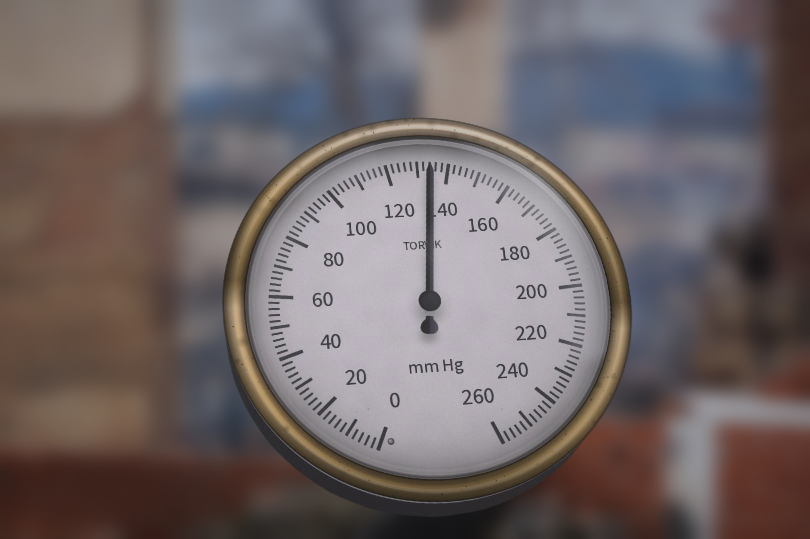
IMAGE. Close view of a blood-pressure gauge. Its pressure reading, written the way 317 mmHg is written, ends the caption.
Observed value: 134 mmHg
